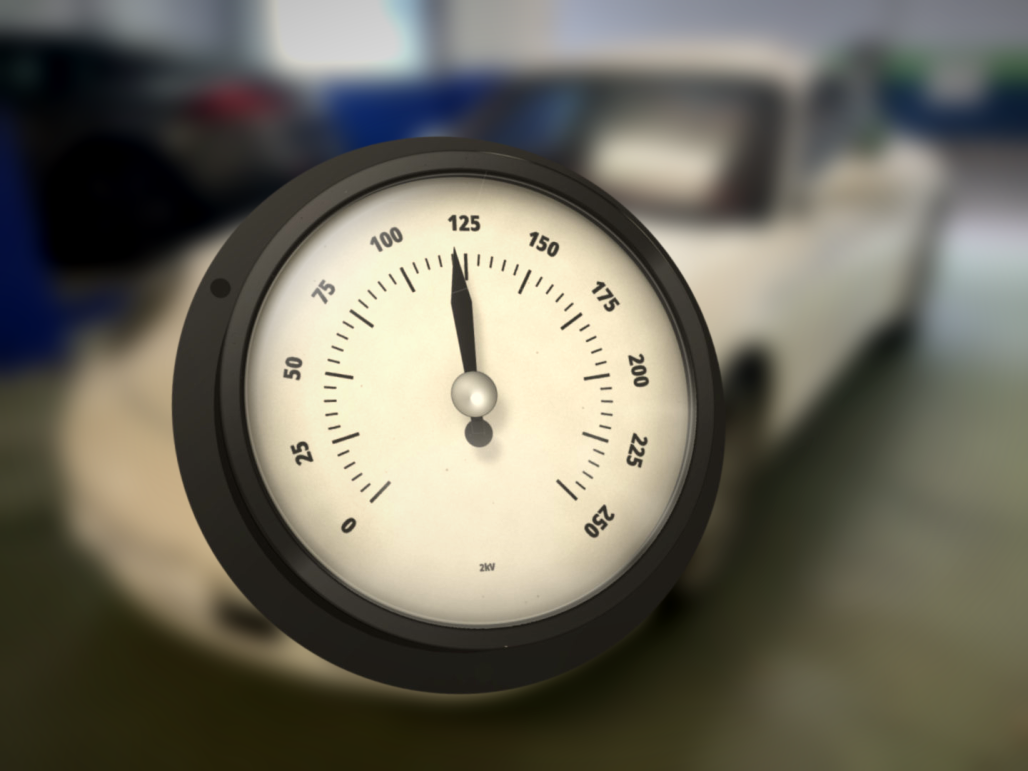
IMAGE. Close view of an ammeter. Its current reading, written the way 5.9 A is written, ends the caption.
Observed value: 120 A
